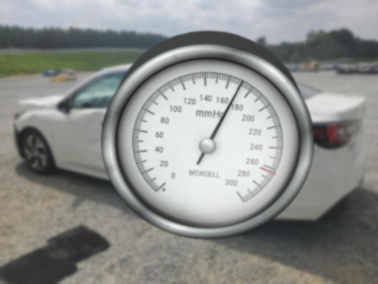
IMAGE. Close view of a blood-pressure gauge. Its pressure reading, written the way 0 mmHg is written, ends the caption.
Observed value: 170 mmHg
